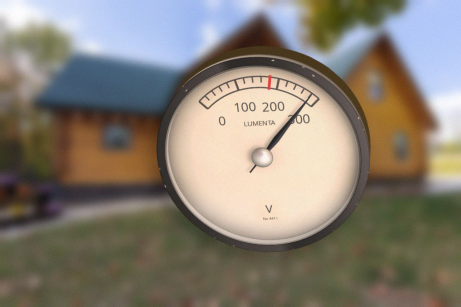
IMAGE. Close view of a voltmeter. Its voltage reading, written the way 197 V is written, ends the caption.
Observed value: 280 V
